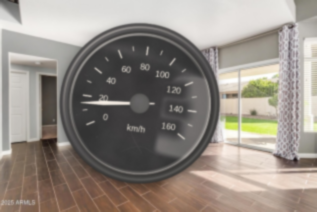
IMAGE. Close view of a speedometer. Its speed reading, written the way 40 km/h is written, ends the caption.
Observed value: 15 km/h
